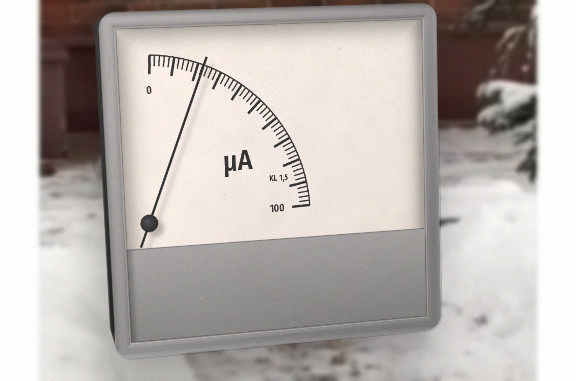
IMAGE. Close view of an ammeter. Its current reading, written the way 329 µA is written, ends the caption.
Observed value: 22 µA
